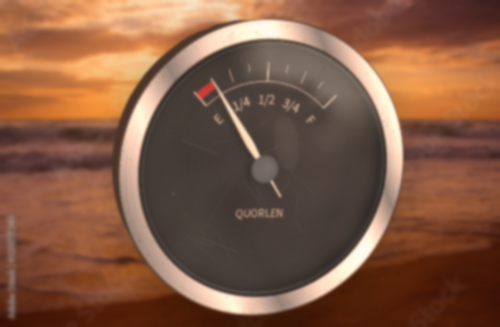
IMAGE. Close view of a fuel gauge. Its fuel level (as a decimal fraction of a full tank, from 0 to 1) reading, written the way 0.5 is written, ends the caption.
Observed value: 0.125
